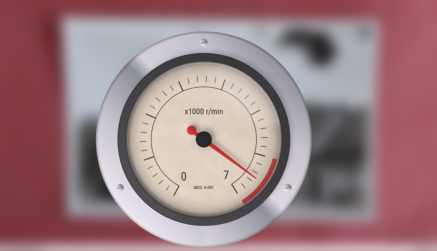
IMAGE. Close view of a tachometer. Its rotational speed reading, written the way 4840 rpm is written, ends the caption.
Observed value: 6500 rpm
